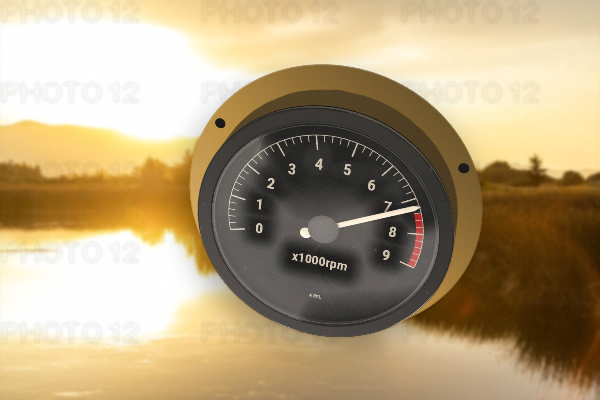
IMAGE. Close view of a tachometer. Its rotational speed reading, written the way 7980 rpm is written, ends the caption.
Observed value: 7200 rpm
